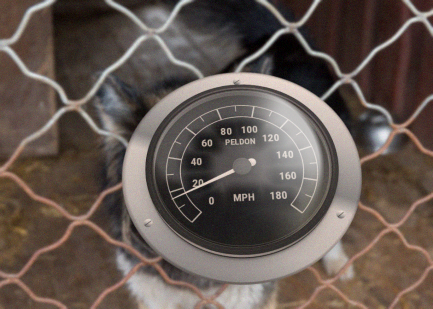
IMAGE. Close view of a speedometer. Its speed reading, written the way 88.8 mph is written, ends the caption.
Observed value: 15 mph
